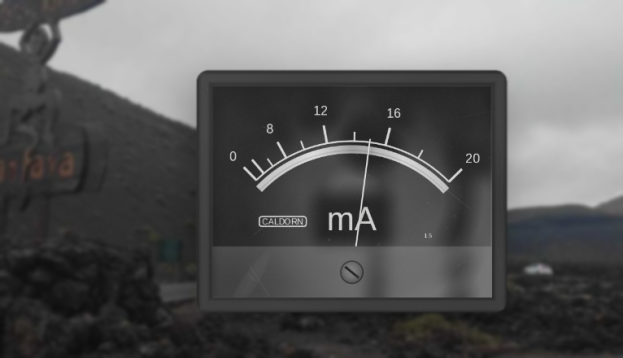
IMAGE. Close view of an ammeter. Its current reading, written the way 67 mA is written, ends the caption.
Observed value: 15 mA
